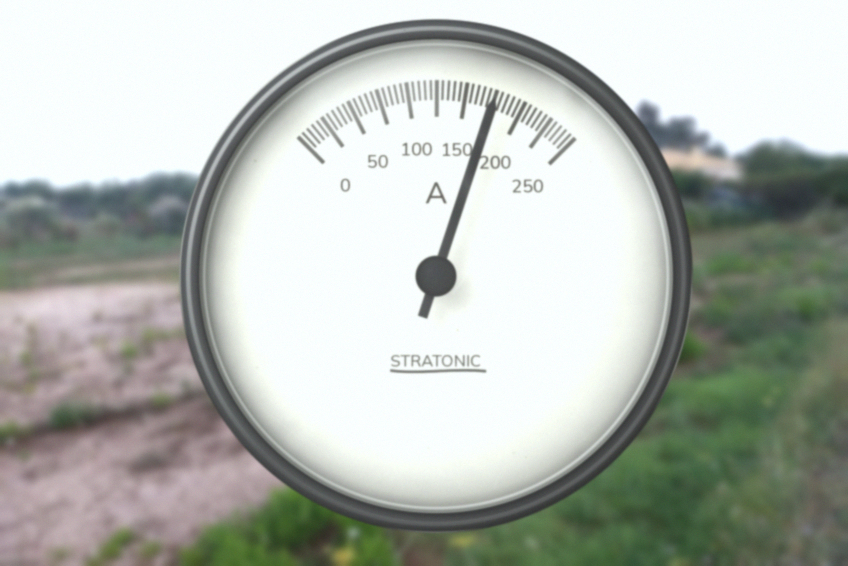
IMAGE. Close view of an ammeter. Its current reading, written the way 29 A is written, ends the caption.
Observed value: 175 A
